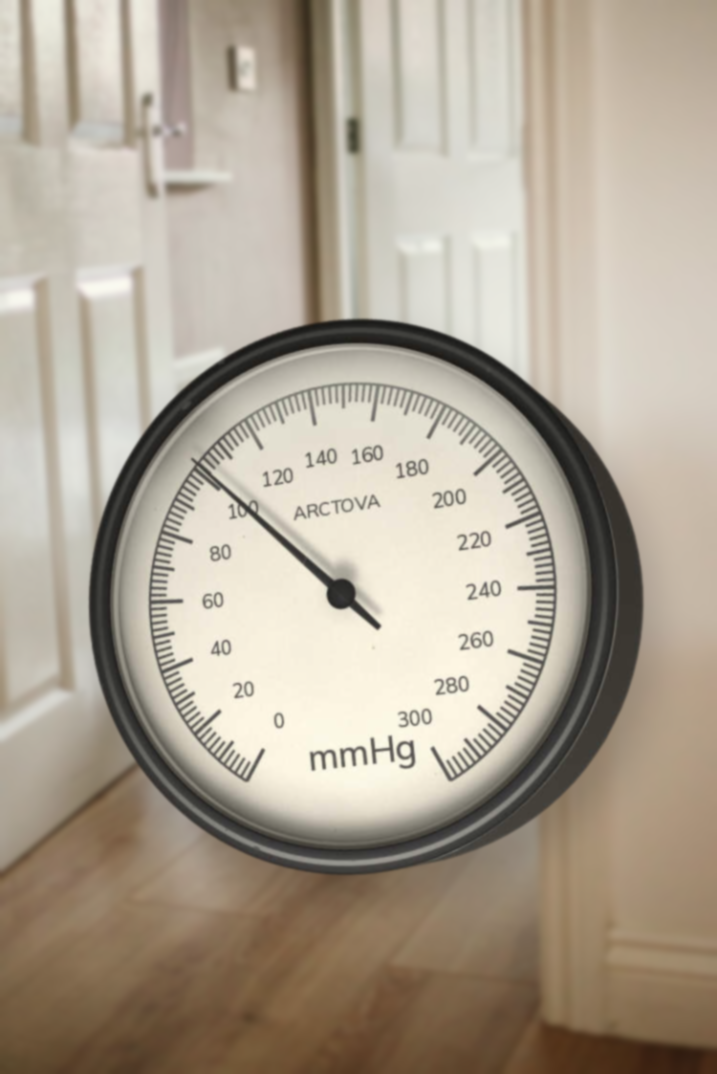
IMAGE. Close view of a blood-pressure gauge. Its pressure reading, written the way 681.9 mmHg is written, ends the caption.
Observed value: 102 mmHg
